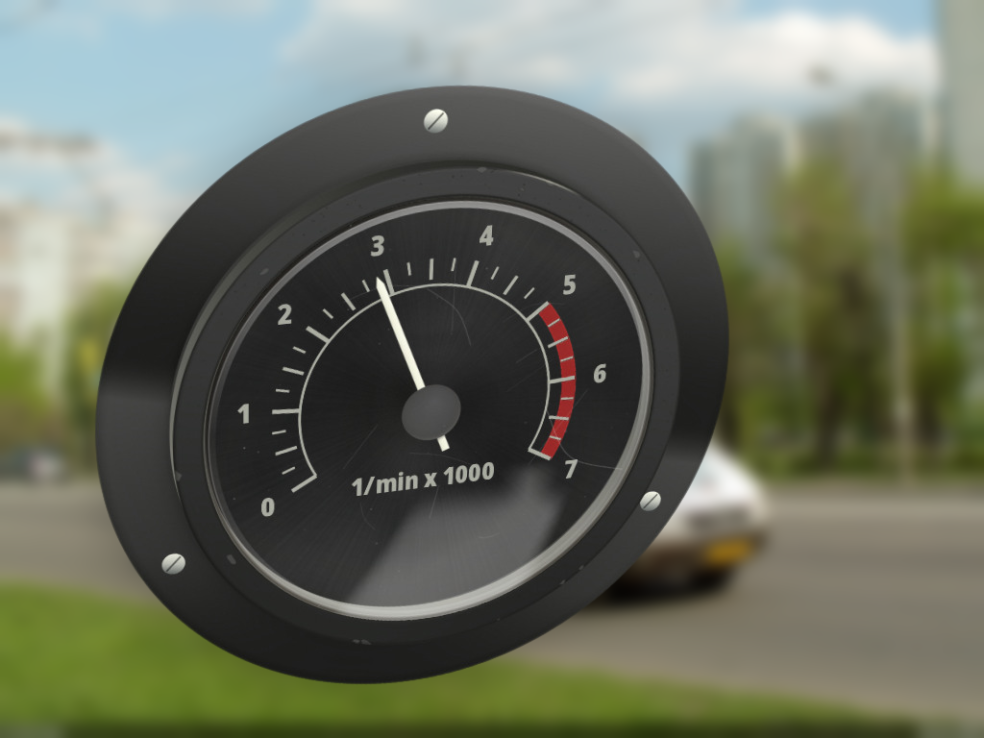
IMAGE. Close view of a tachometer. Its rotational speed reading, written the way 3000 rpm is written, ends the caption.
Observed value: 2875 rpm
